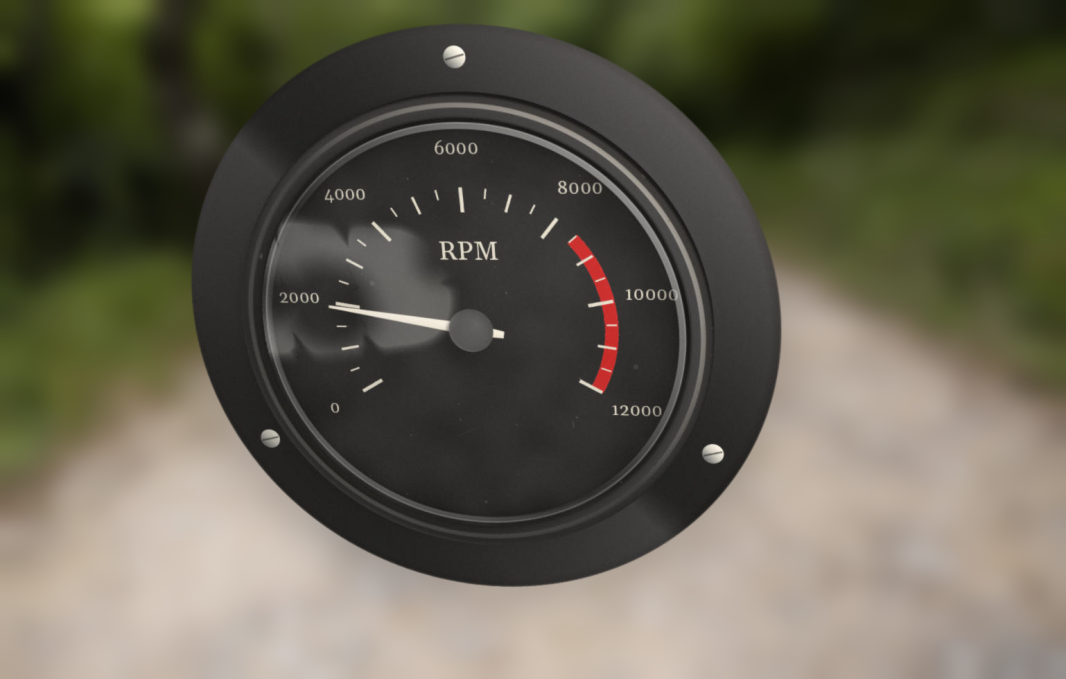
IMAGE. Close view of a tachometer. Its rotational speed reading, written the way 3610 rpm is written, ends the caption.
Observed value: 2000 rpm
